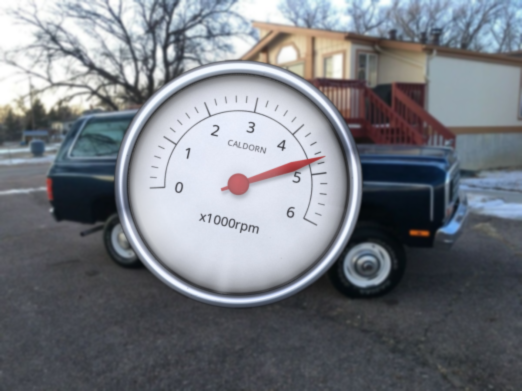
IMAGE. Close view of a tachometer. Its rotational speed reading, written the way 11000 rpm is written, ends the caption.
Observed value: 4700 rpm
